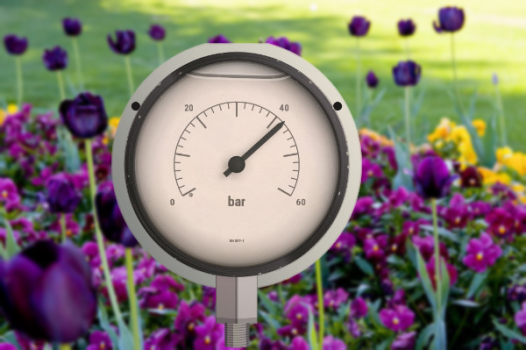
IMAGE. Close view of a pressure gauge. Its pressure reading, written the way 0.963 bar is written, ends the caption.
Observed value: 42 bar
